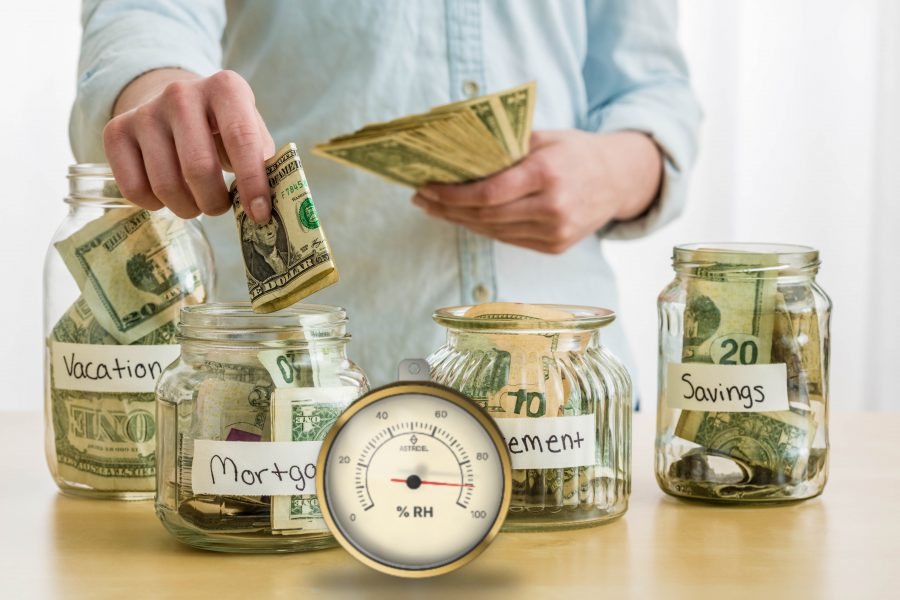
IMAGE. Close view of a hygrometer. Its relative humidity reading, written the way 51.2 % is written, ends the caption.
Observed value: 90 %
